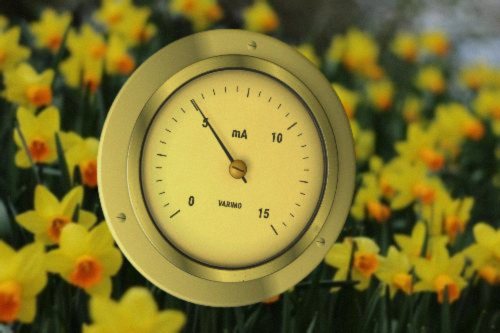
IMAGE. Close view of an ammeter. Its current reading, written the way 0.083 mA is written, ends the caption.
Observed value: 5 mA
